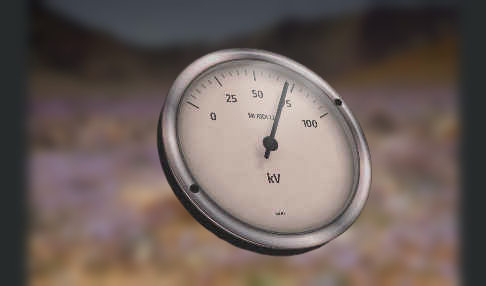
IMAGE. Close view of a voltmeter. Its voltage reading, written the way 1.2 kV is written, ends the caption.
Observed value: 70 kV
